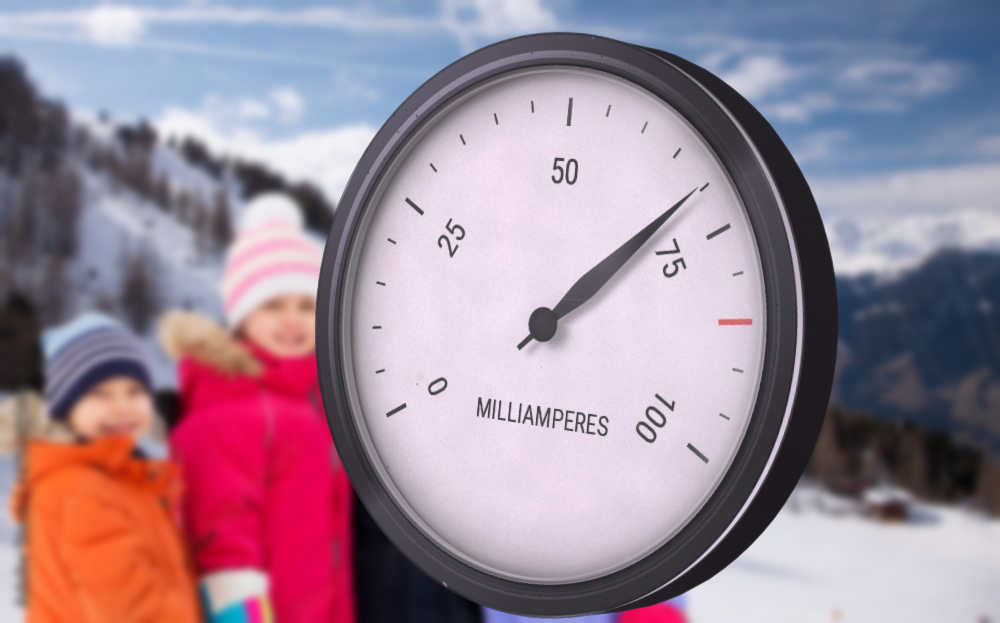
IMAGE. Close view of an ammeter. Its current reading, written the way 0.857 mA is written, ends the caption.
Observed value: 70 mA
